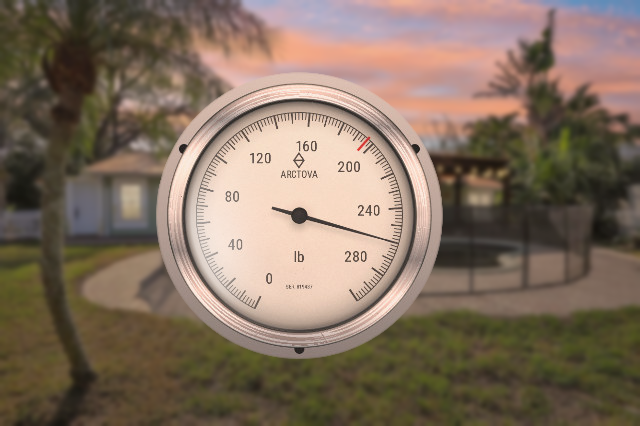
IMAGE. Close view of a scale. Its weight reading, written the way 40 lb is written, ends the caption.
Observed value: 260 lb
